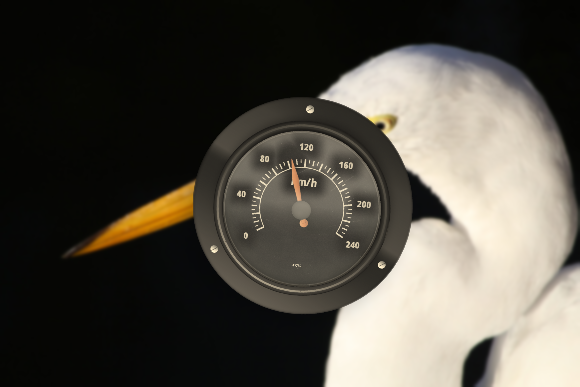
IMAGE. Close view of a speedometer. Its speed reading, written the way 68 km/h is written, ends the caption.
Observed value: 105 km/h
